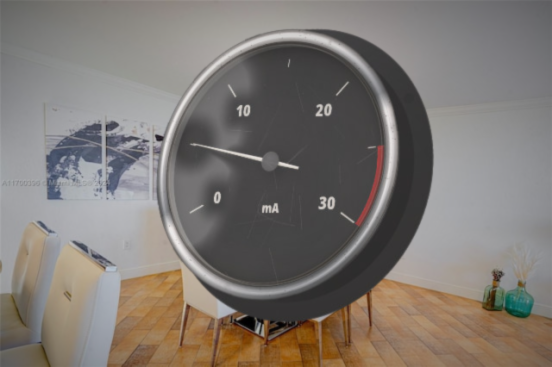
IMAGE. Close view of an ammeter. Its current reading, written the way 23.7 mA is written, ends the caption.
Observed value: 5 mA
